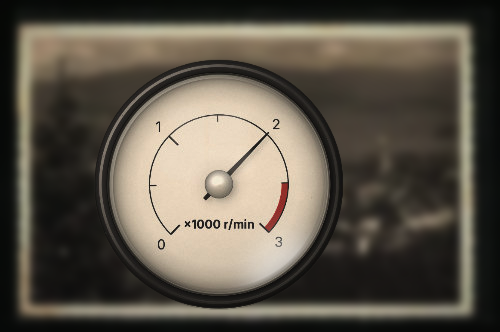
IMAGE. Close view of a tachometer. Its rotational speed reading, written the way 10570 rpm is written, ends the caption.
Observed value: 2000 rpm
